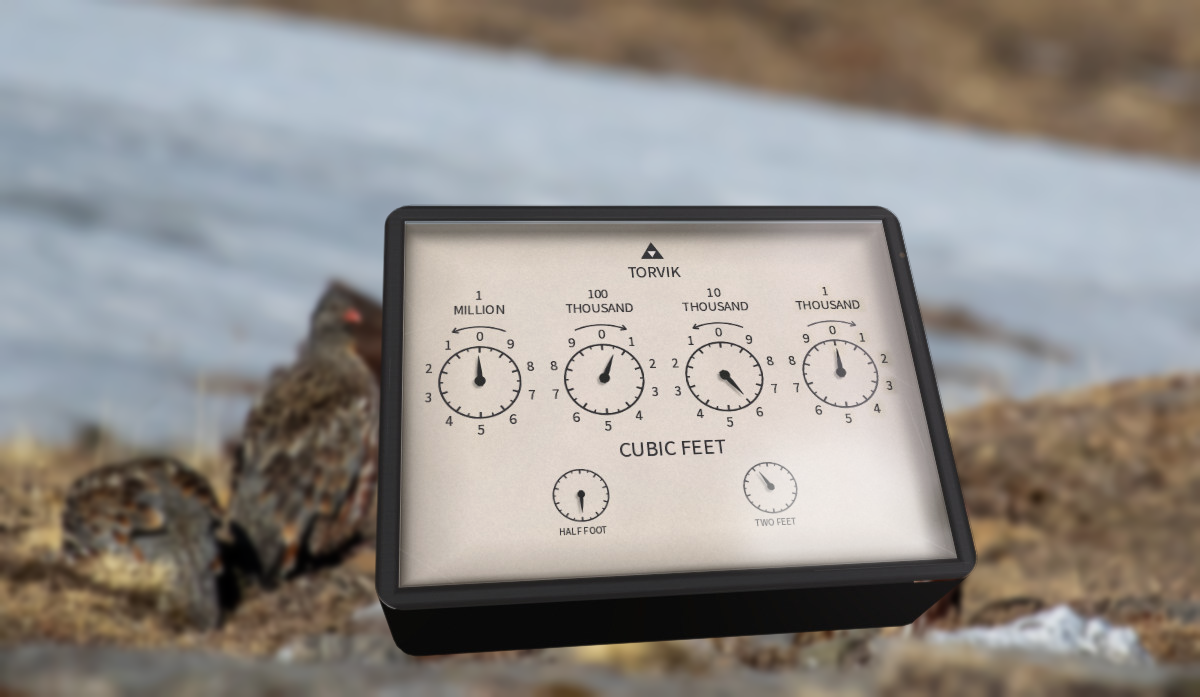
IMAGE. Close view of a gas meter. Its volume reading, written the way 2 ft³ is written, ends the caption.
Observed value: 6000 ft³
